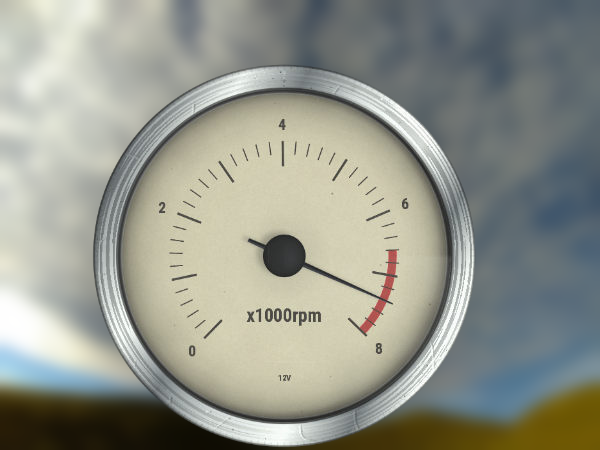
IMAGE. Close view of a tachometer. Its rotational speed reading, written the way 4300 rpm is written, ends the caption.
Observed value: 7400 rpm
